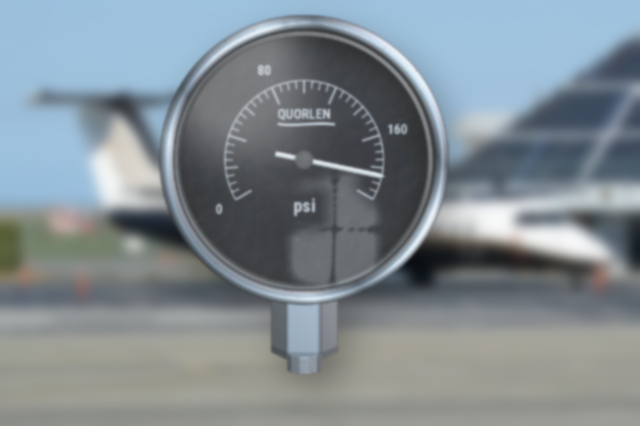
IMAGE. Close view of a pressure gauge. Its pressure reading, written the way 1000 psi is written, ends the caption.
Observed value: 185 psi
